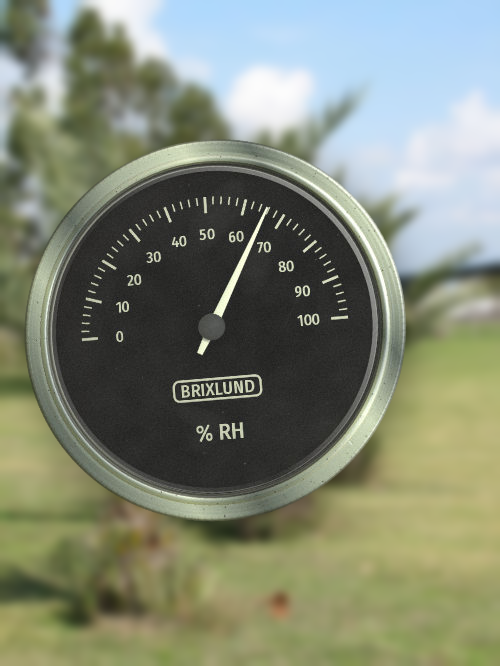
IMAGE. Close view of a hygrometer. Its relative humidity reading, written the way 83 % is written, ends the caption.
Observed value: 66 %
